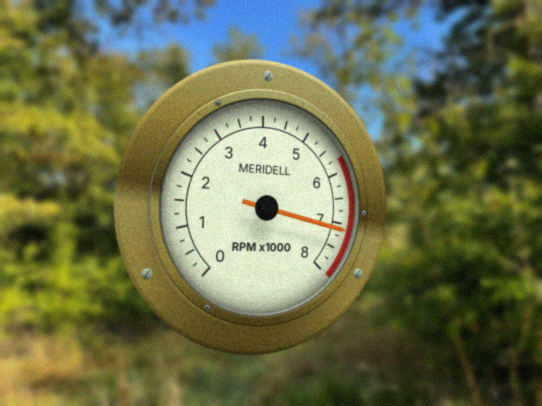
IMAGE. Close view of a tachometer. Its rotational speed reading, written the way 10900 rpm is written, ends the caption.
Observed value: 7125 rpm
